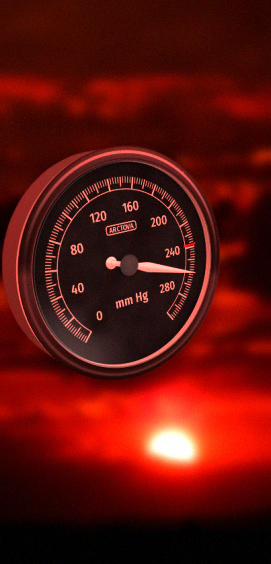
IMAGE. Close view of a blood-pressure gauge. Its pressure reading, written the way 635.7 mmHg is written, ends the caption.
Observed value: 260 mmHg
